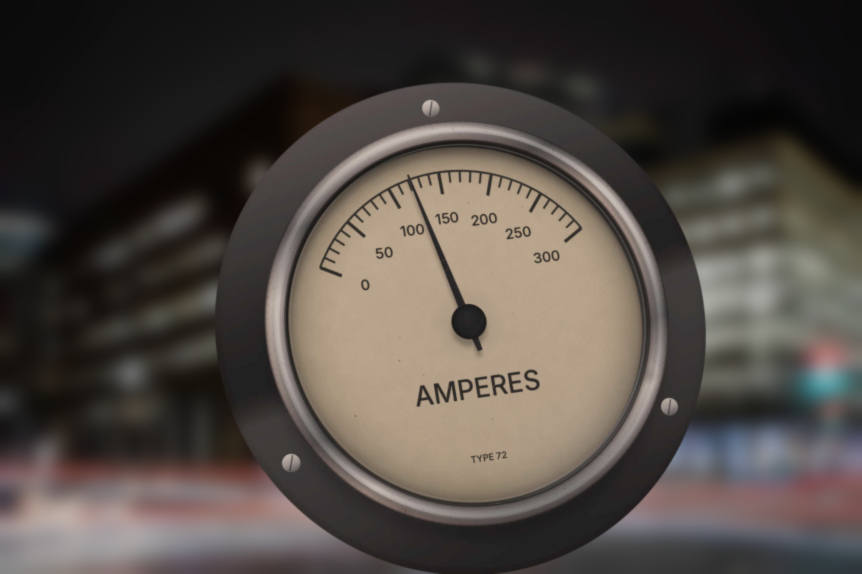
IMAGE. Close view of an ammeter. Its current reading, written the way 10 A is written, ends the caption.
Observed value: 120 A
